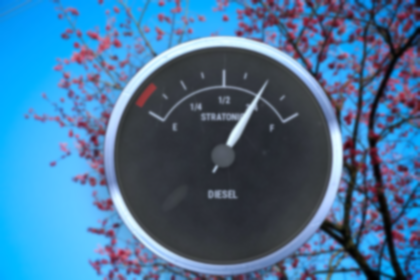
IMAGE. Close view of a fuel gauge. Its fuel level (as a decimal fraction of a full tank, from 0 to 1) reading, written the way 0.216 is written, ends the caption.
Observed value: 0.75
